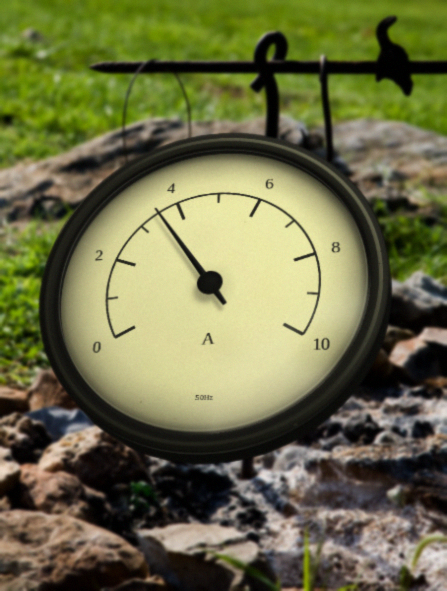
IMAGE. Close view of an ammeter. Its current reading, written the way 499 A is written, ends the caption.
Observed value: 3.5 A
